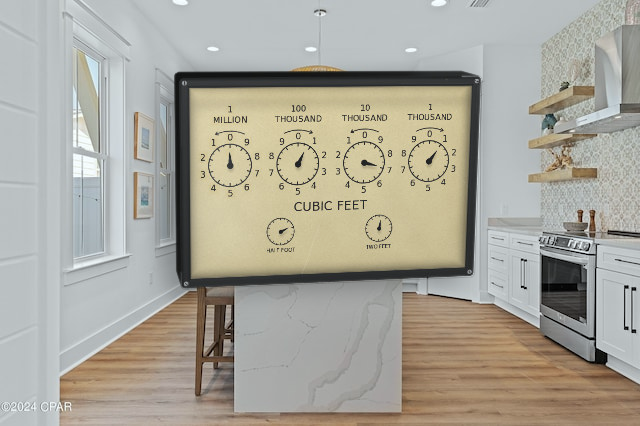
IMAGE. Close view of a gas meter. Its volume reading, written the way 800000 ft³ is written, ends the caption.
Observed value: 7100 ft³
